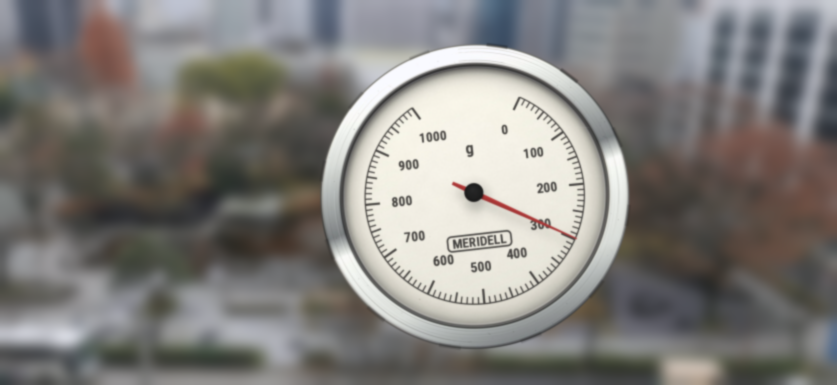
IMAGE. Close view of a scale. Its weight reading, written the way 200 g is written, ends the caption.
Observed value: 300 g
